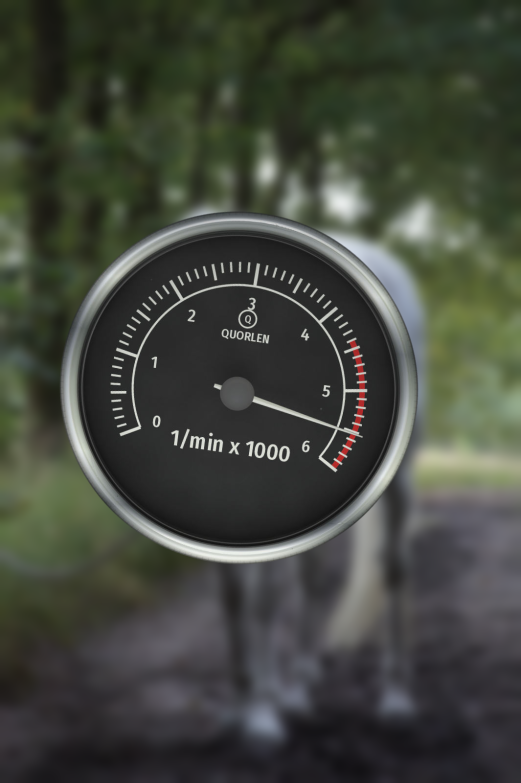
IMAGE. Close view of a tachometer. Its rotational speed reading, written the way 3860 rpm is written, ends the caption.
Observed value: 5500 rpm
